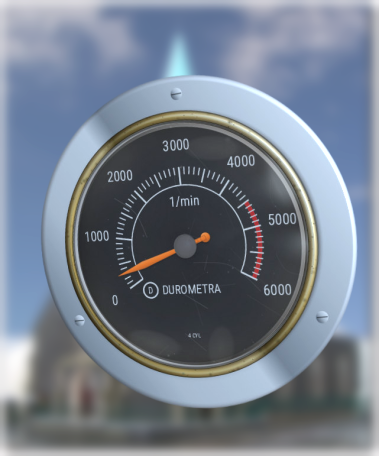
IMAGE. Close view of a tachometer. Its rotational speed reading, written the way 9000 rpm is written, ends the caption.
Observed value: 300 rpm
